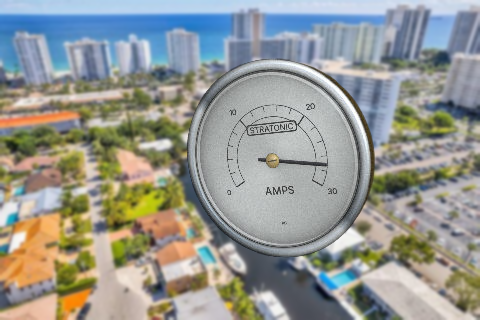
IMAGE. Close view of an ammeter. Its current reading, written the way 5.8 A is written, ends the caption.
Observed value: 27 A
